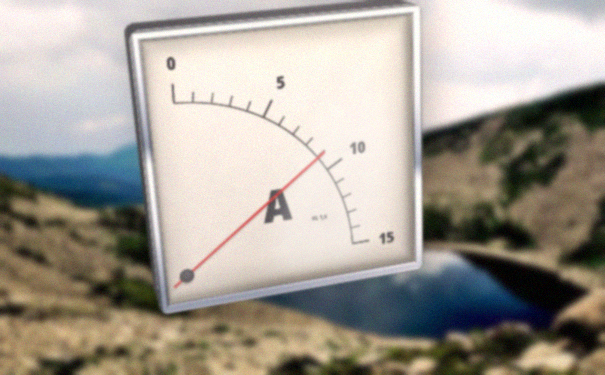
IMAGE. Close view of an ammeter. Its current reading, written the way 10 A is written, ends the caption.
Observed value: 9 A
